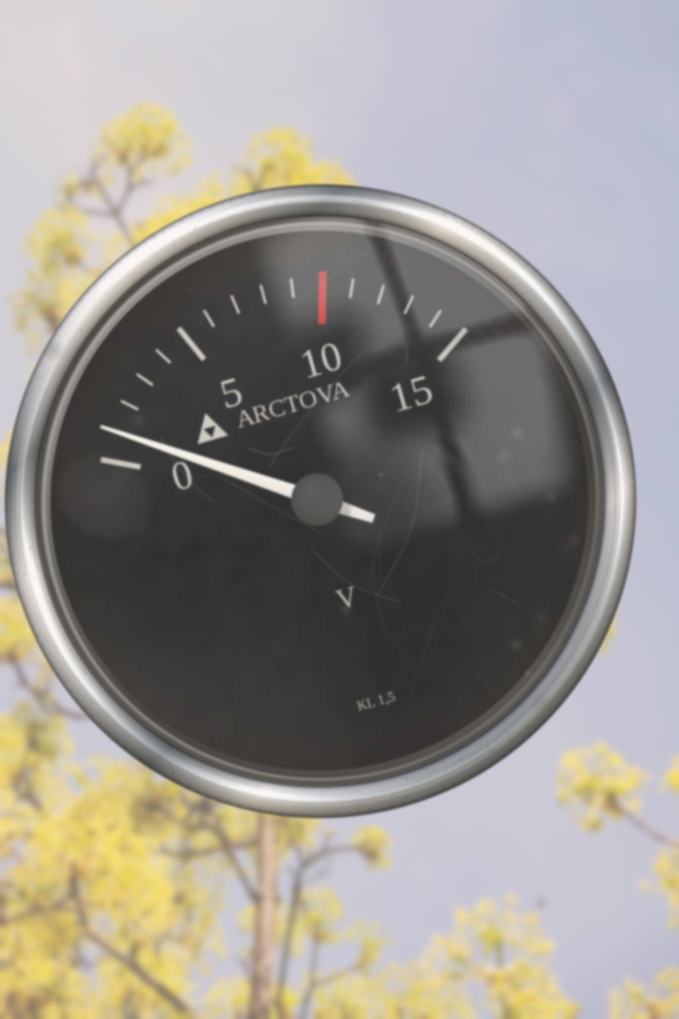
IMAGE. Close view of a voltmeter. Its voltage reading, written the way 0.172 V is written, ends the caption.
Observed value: 1 V
